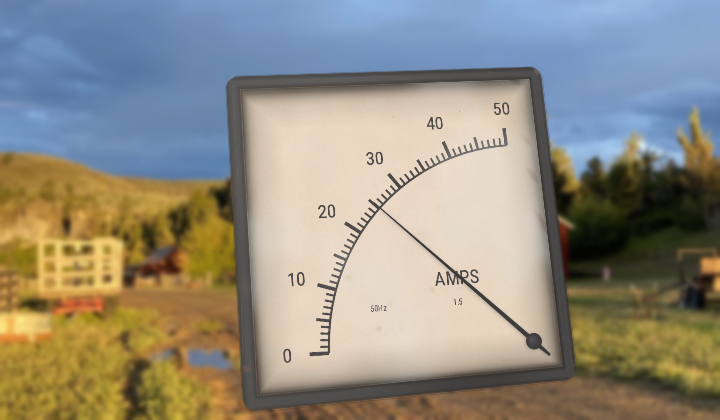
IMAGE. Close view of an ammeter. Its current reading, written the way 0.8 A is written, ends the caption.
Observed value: 25 A
